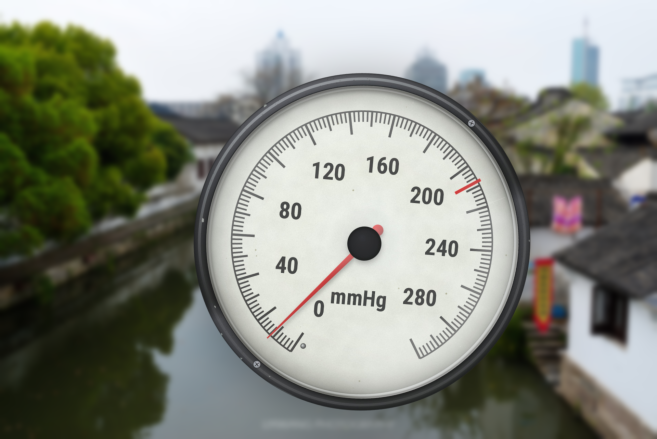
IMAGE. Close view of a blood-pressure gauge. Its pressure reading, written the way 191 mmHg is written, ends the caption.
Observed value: 12 mmHg
